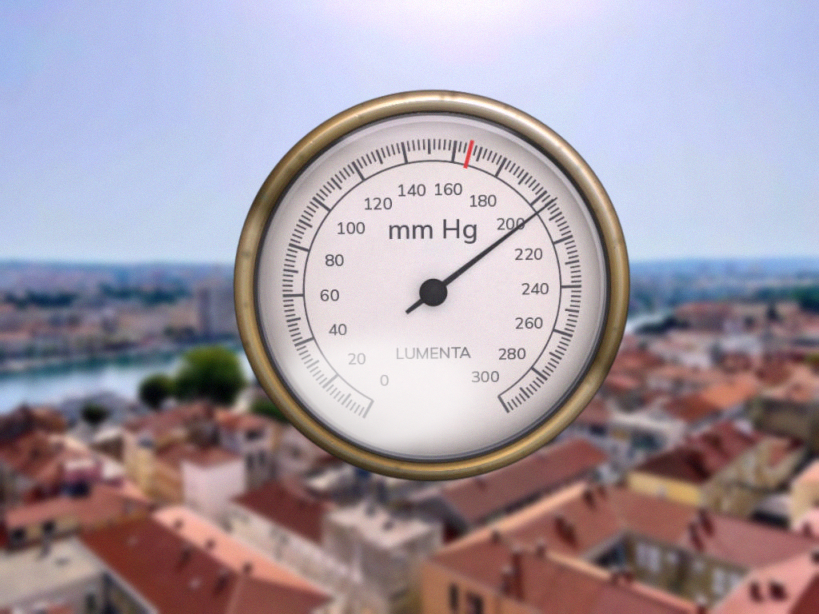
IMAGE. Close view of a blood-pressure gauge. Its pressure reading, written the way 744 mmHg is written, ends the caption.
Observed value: 204 mmHg
